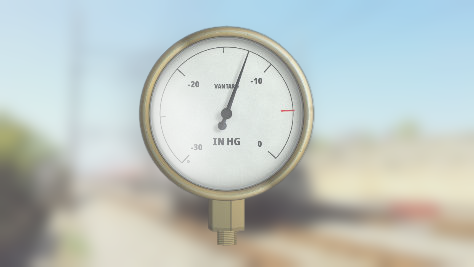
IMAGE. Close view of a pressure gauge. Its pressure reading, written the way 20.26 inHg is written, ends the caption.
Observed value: -12.5 inHg
